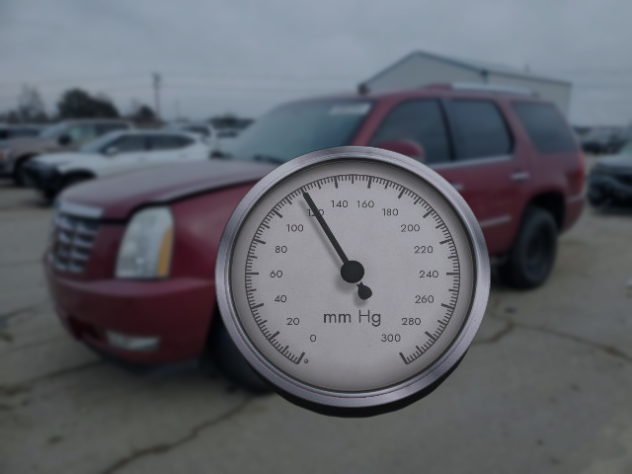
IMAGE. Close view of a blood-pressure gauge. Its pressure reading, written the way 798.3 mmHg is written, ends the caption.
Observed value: 120 mmHg
